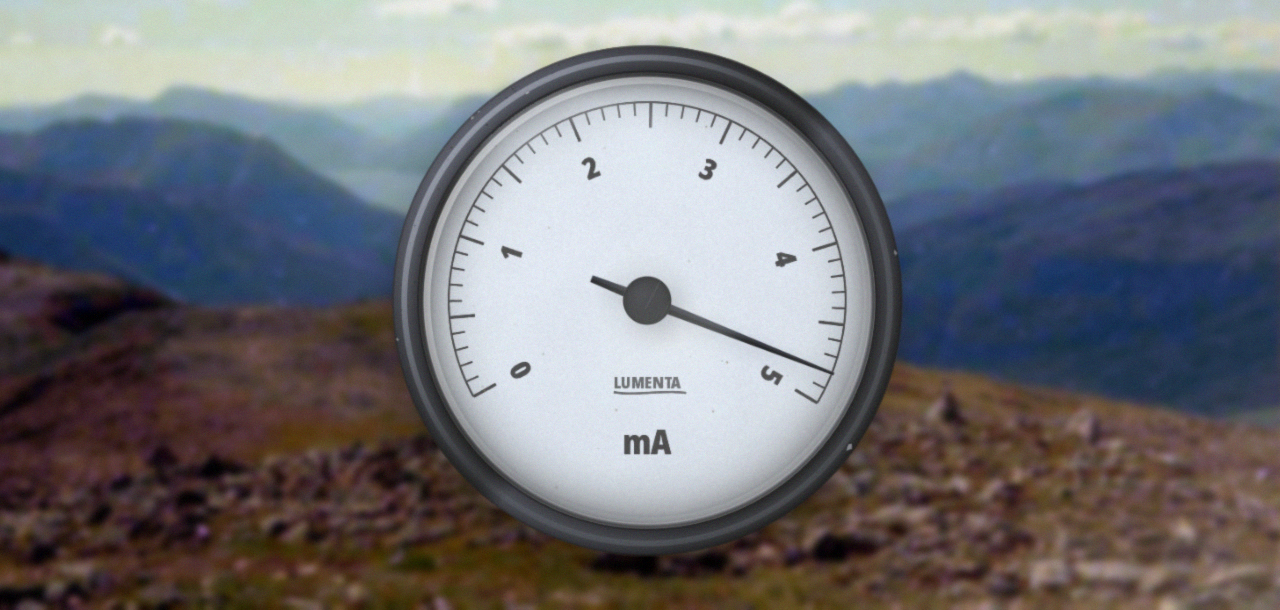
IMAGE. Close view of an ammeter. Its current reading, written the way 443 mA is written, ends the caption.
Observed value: 4.8 mA
